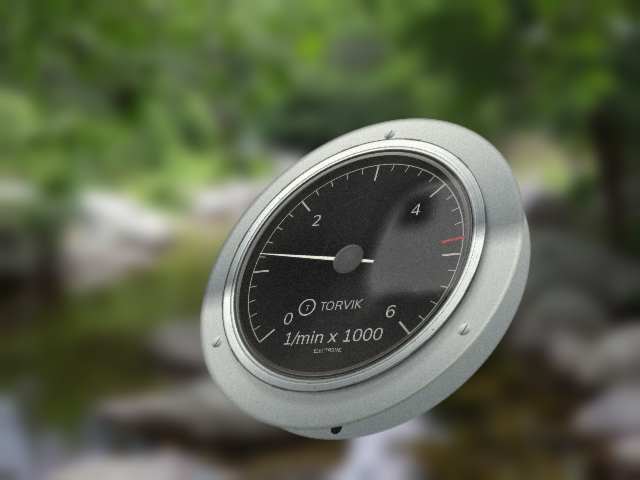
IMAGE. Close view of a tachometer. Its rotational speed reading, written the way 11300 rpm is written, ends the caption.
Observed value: 1200 rpm
